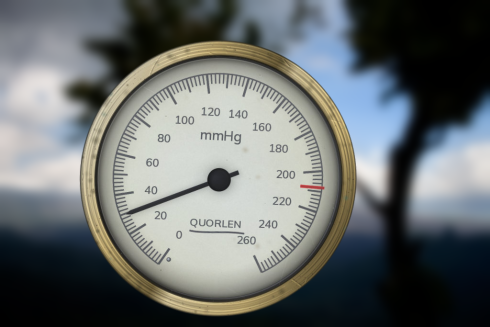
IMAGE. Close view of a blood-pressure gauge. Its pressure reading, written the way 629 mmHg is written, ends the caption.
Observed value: 30 mmHg
